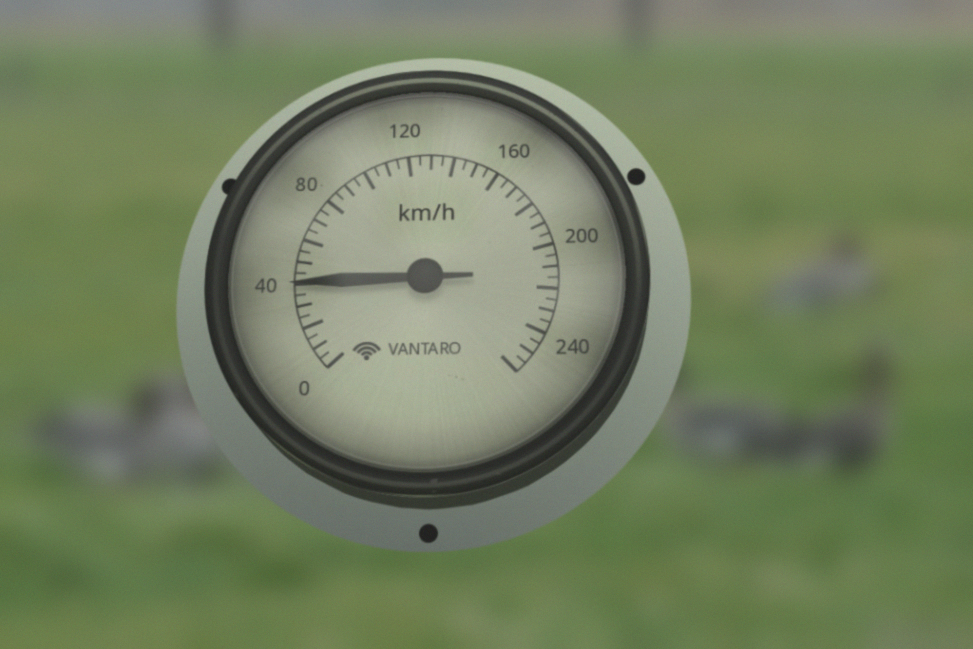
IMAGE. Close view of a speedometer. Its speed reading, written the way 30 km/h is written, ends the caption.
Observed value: 40 km/h
